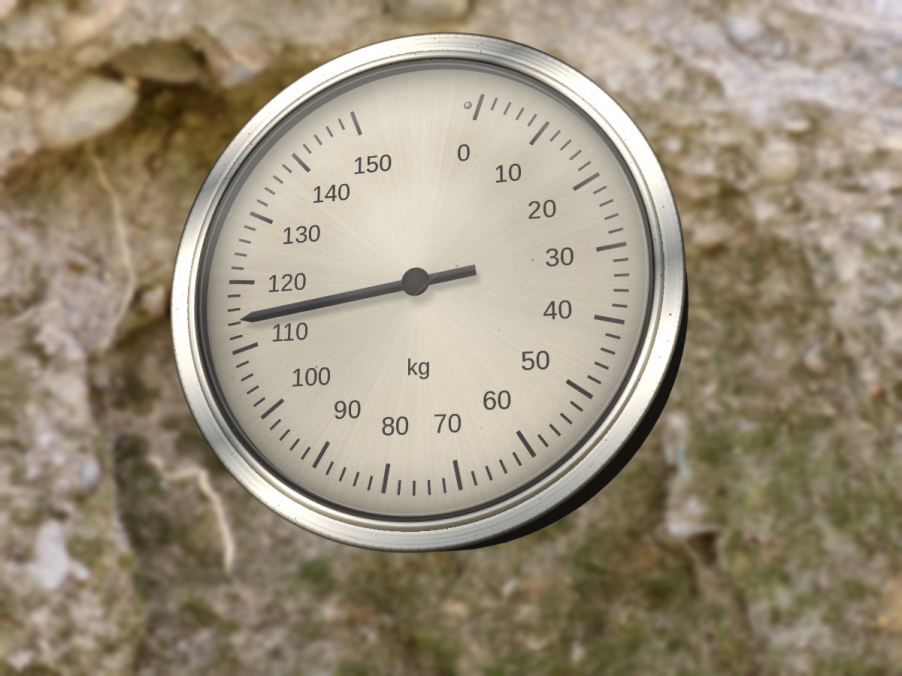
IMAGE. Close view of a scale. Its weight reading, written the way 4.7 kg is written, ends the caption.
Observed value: 114 kg
